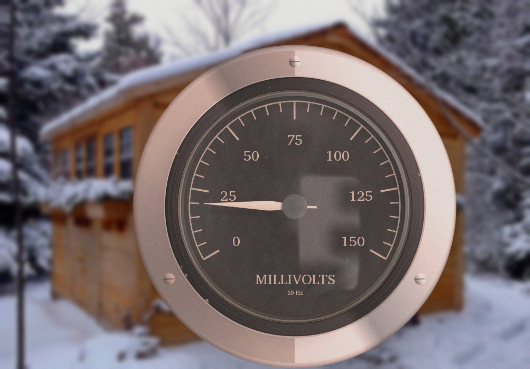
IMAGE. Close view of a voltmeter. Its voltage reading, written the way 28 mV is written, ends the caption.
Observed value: 20 mV
